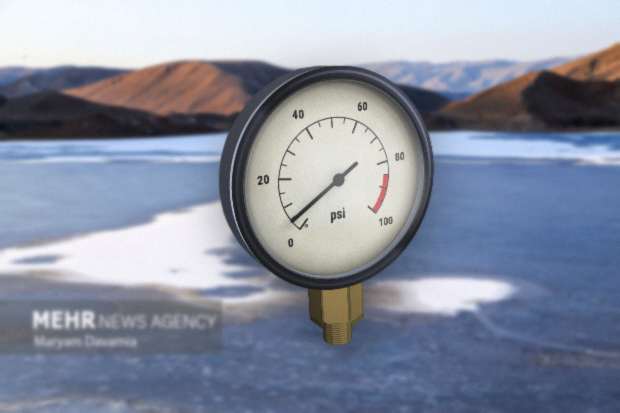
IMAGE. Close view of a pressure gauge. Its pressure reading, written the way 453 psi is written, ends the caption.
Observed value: 5 psi
